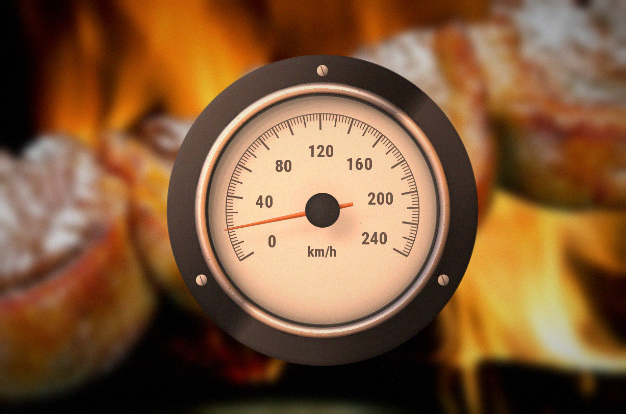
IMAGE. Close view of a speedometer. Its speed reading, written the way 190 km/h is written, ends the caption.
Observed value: 20 km/h
